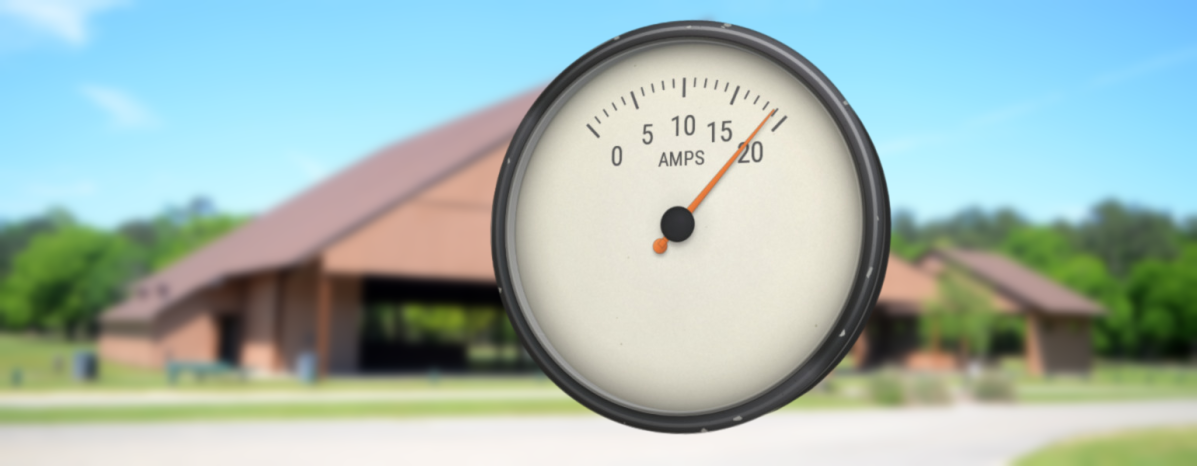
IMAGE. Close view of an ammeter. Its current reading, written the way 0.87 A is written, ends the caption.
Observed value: 19 A
